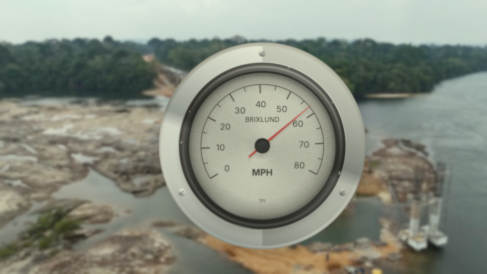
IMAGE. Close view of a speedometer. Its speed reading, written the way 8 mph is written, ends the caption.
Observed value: 57.5 mph
